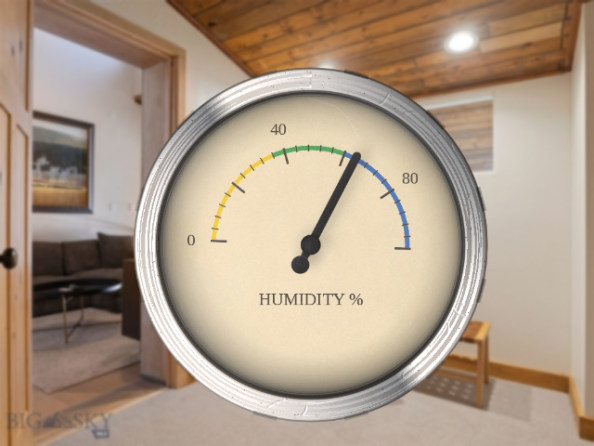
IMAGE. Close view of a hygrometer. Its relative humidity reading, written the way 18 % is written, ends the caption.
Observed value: 64 %
